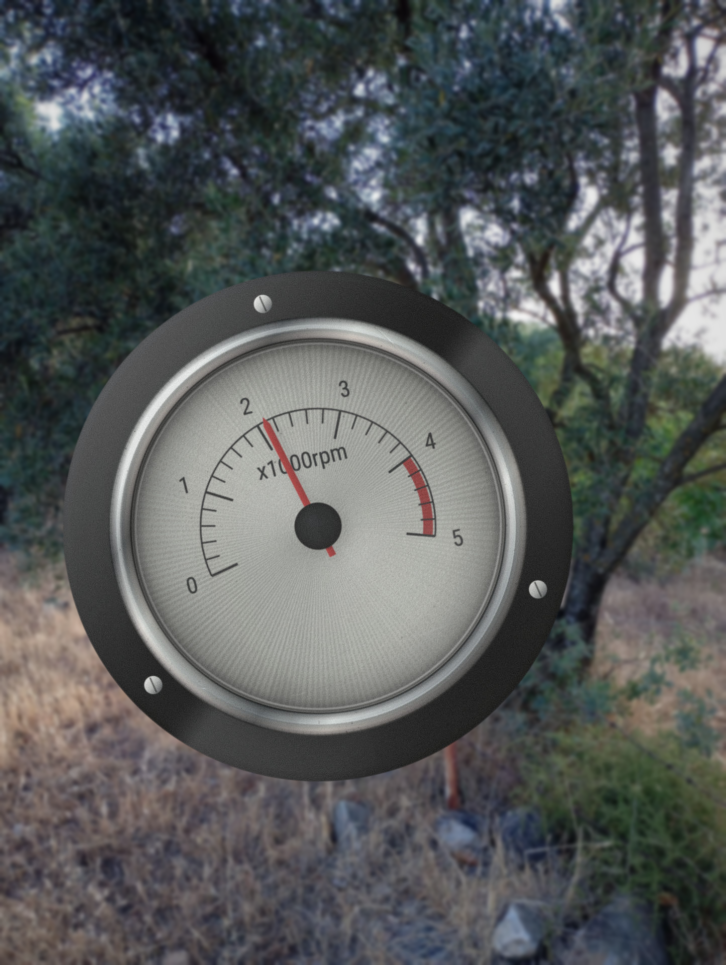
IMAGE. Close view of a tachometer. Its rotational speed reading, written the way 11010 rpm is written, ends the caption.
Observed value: 2100 rpm
